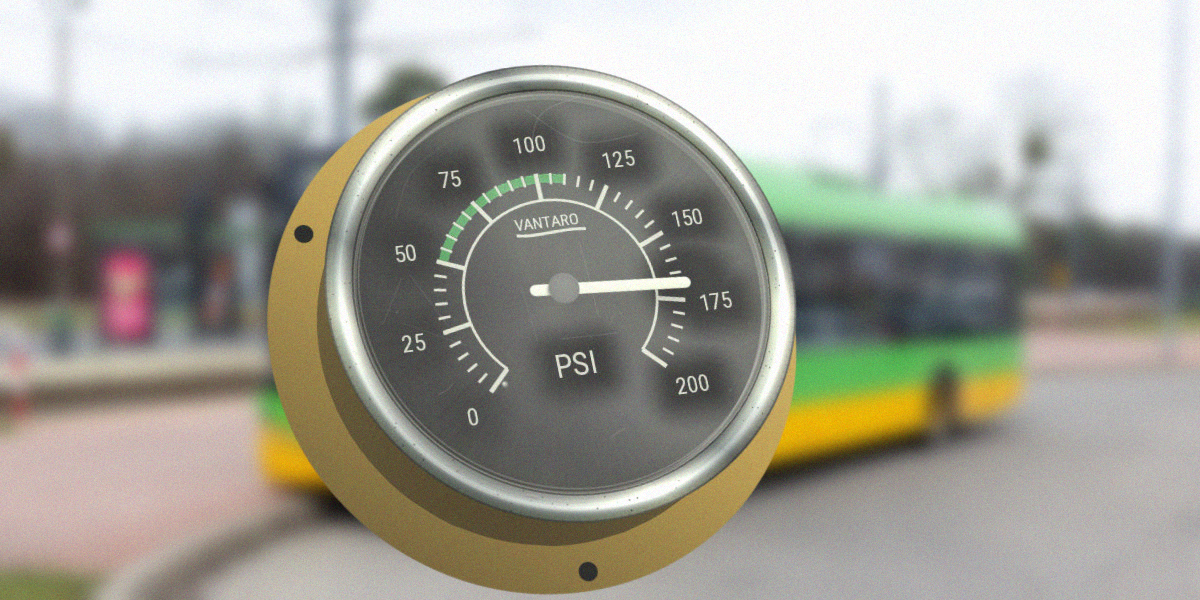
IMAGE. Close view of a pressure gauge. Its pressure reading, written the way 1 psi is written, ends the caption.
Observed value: 170 psi
